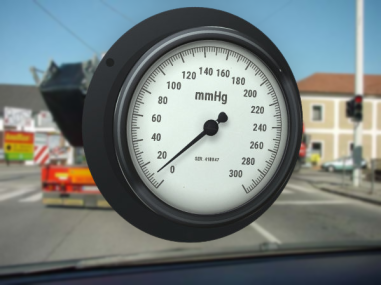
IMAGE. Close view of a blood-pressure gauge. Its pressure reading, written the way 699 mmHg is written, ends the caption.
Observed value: 10 mmHg
